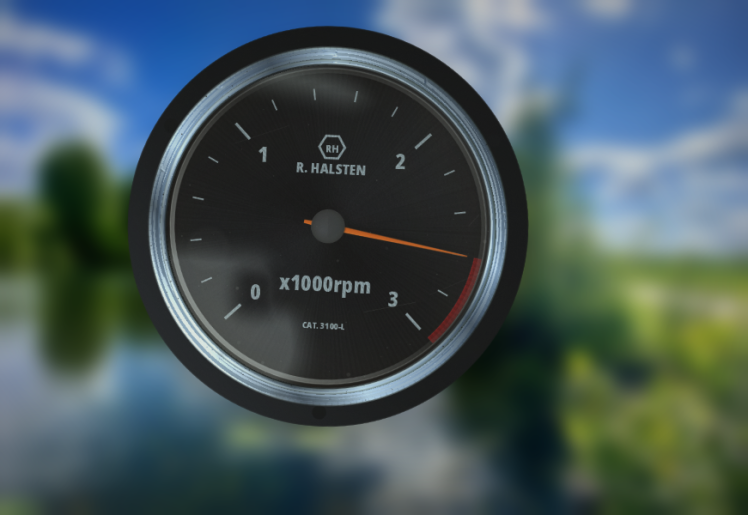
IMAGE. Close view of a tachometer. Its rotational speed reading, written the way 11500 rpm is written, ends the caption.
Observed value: 2600 rpm
